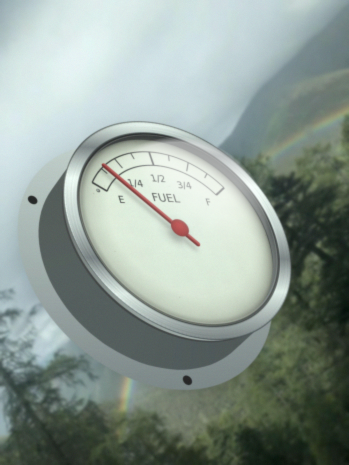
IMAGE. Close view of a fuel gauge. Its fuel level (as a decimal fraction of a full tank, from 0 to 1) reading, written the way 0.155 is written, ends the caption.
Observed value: 0.125
